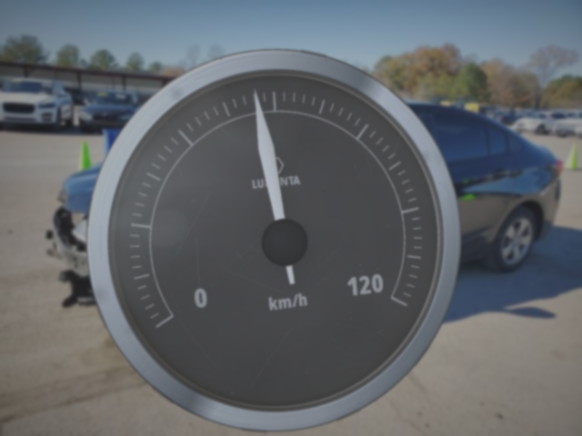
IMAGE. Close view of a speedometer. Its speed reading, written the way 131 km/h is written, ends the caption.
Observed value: 56 km/h
